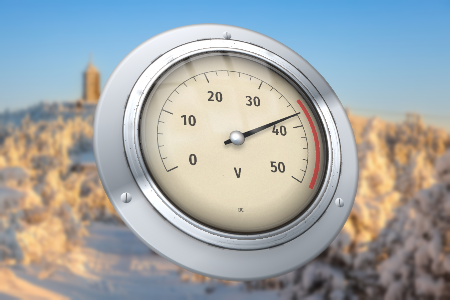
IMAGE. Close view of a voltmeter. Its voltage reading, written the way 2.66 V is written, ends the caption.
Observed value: 38 V
